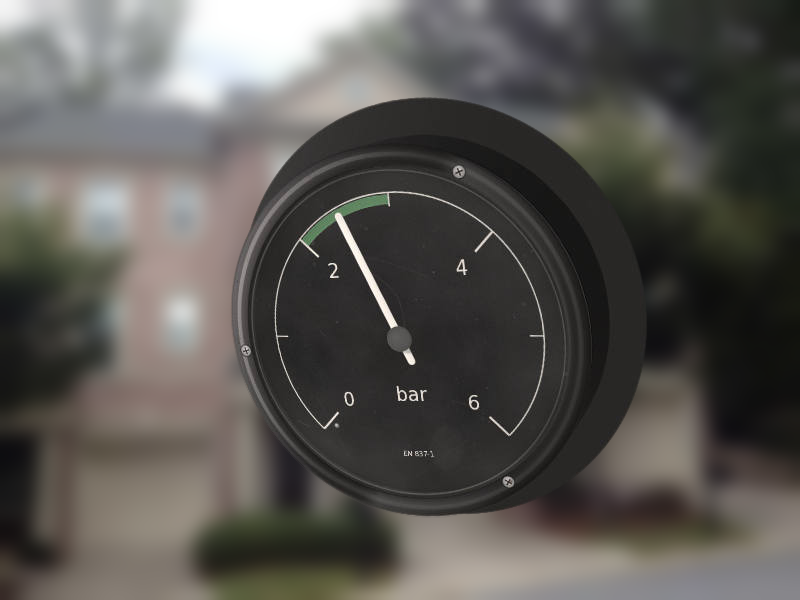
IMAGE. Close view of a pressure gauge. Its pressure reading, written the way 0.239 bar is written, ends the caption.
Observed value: 2.5 bar
